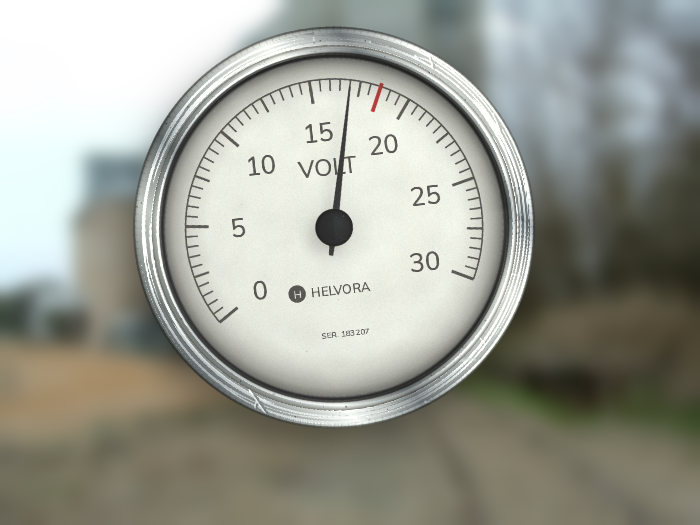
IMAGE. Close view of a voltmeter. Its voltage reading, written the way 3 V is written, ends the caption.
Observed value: 17 V
